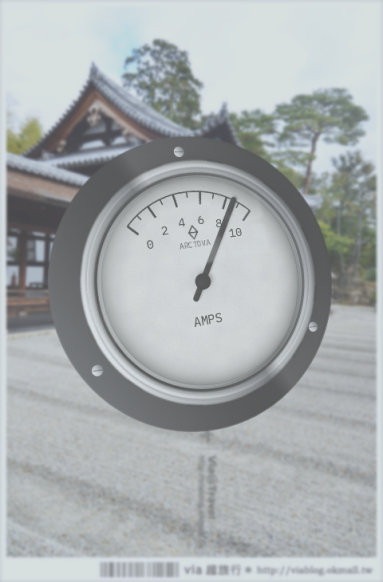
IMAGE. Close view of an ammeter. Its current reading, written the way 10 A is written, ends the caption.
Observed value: 8.5 A
